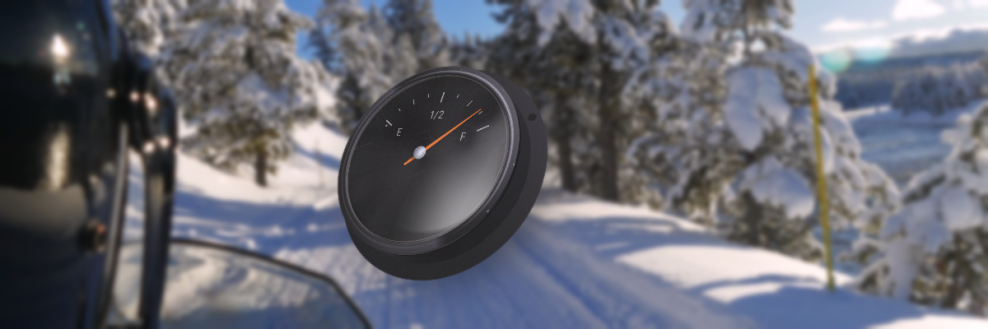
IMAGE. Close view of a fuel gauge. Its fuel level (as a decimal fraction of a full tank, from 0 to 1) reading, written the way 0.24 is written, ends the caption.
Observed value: 0.875
